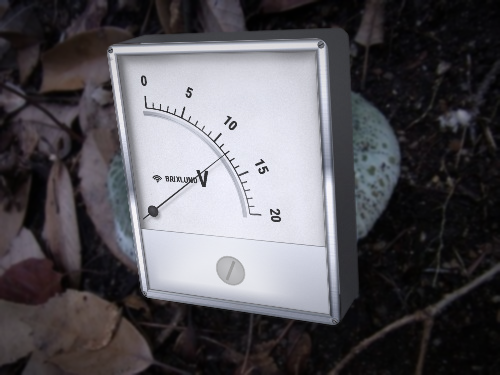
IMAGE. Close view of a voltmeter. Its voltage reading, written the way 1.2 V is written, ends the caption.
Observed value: 12 V
